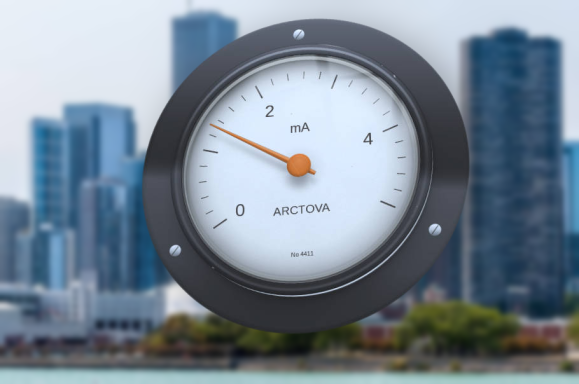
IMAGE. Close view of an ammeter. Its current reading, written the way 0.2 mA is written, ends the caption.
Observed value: 1.3 mA
